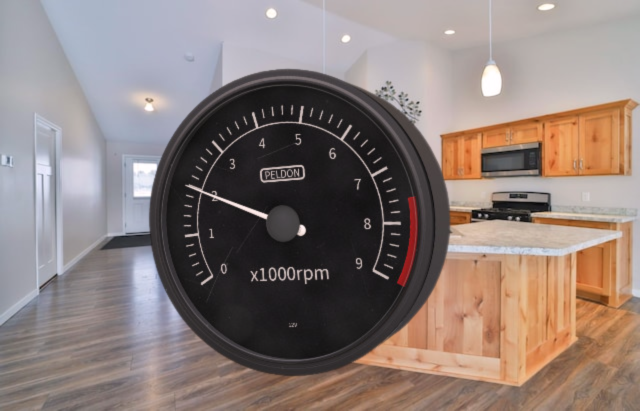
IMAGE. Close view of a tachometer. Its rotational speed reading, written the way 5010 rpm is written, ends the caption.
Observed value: 2000 rpm
